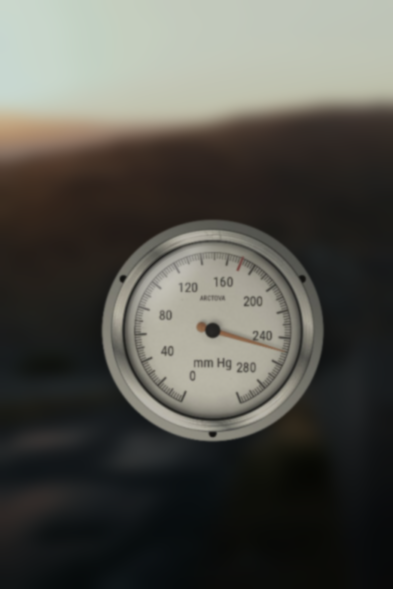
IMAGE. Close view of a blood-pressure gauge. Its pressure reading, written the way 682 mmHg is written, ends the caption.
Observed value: 250 mmHg
